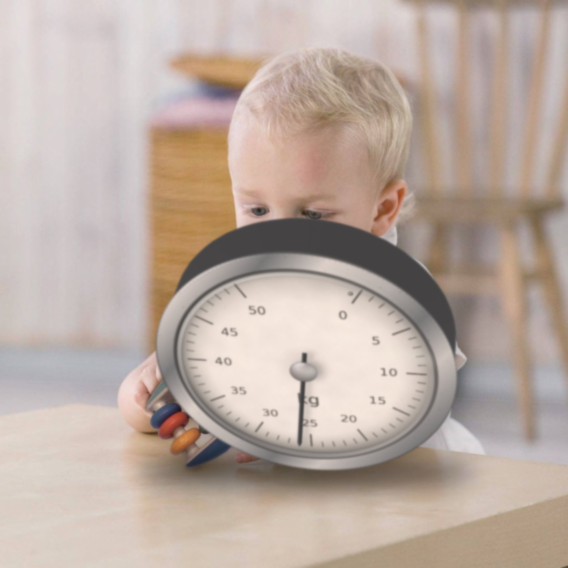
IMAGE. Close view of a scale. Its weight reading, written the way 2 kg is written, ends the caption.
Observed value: 26 kg
